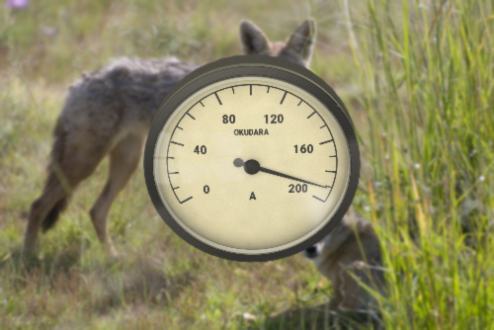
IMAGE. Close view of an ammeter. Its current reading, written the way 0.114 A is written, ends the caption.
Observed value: 190 A
